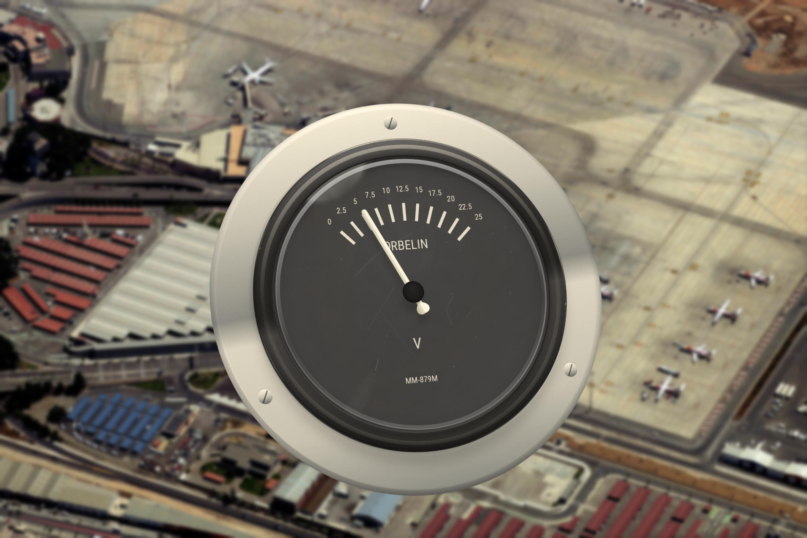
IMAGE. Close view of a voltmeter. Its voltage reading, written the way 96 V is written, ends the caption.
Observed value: 5 V
